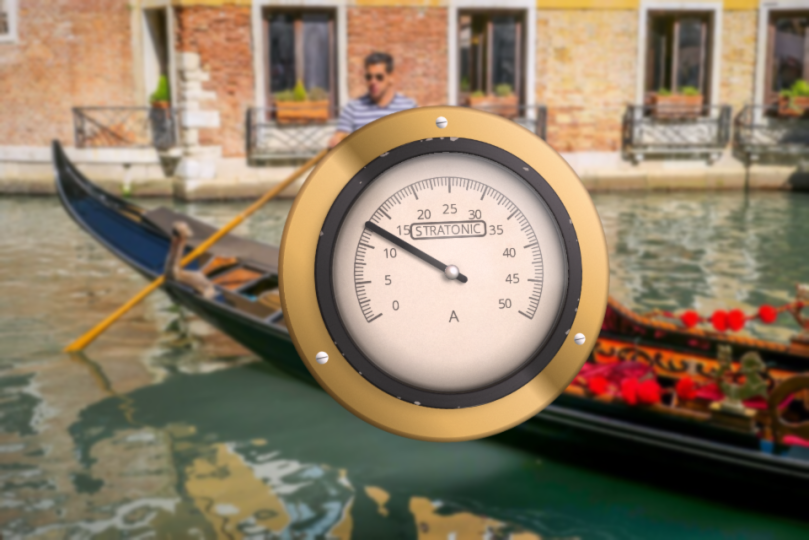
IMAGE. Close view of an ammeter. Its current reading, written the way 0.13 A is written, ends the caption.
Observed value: 12.5 A
